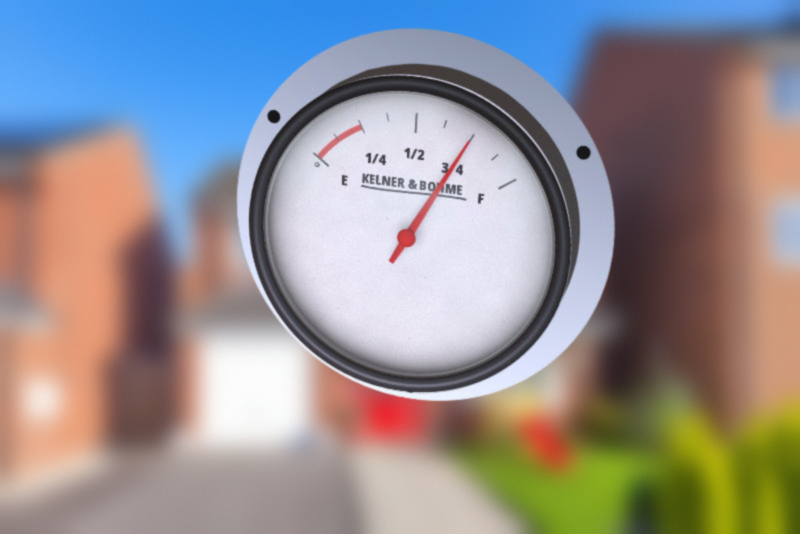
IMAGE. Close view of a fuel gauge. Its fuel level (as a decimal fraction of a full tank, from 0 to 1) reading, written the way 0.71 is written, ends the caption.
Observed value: 0.75
